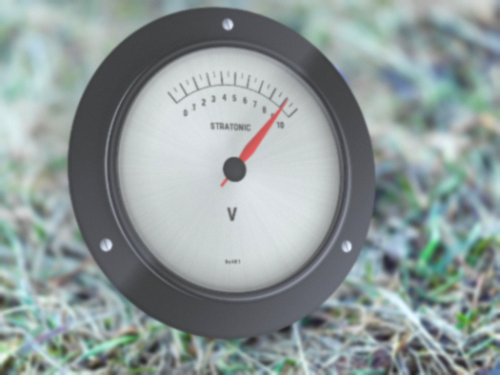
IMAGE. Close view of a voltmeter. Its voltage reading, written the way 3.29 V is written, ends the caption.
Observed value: 9 V
